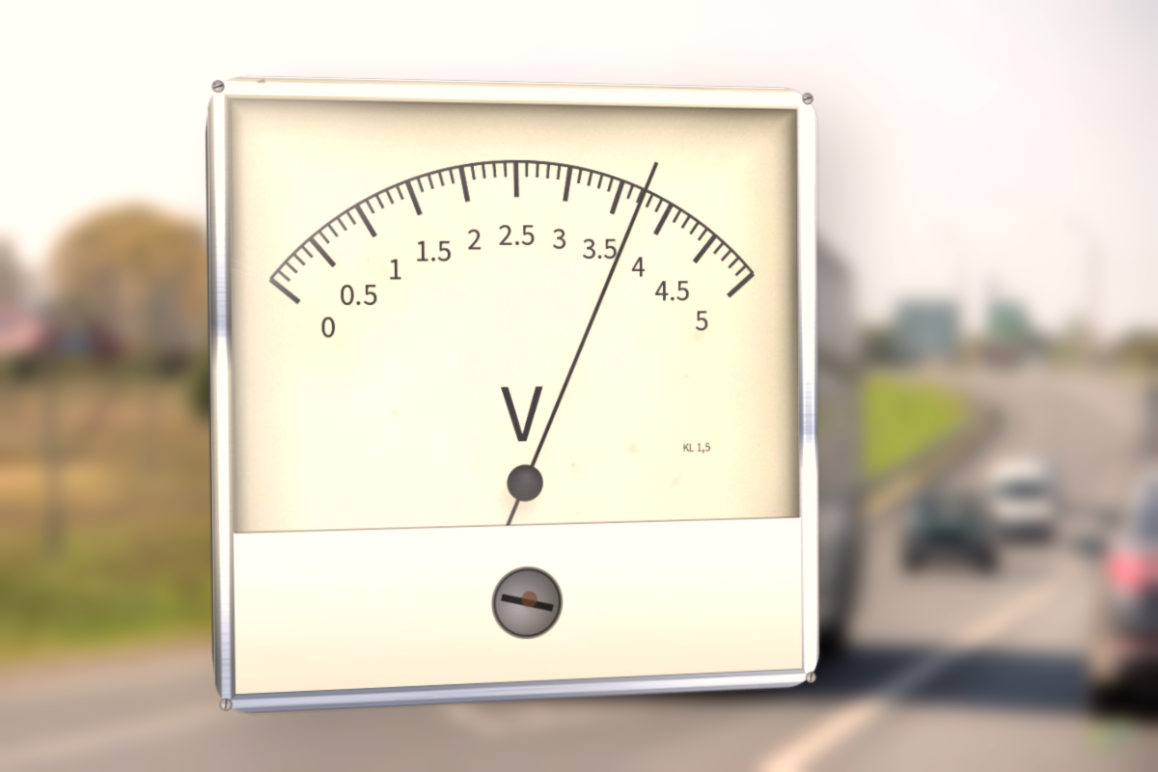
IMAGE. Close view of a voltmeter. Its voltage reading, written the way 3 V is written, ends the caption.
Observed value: 3.7 V
